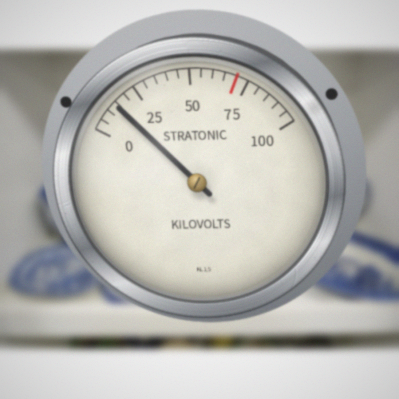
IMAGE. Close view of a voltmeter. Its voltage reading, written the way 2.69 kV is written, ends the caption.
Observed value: 15 kV
